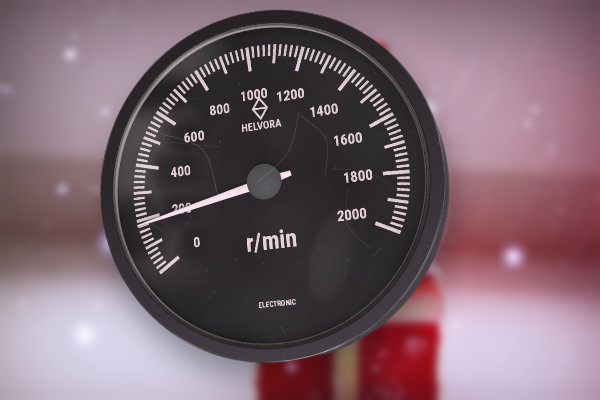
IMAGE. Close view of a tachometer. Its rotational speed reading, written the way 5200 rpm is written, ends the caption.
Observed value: 180 rpm
